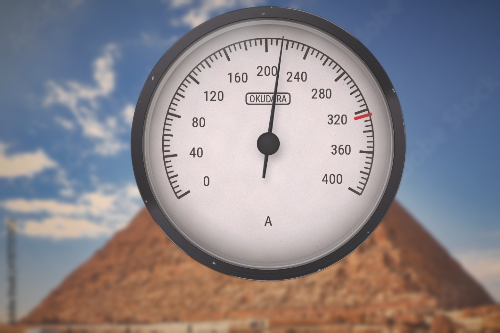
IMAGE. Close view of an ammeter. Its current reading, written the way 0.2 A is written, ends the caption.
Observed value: 215 A
